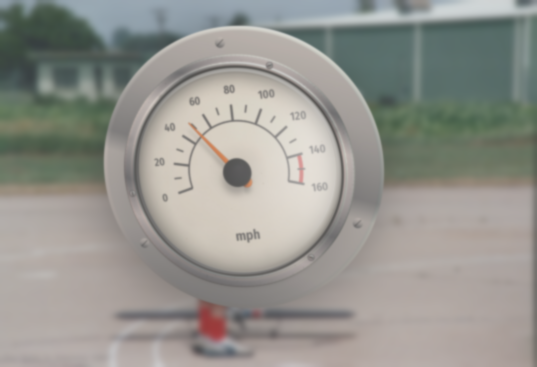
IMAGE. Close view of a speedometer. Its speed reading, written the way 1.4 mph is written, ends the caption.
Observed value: 50 mph
